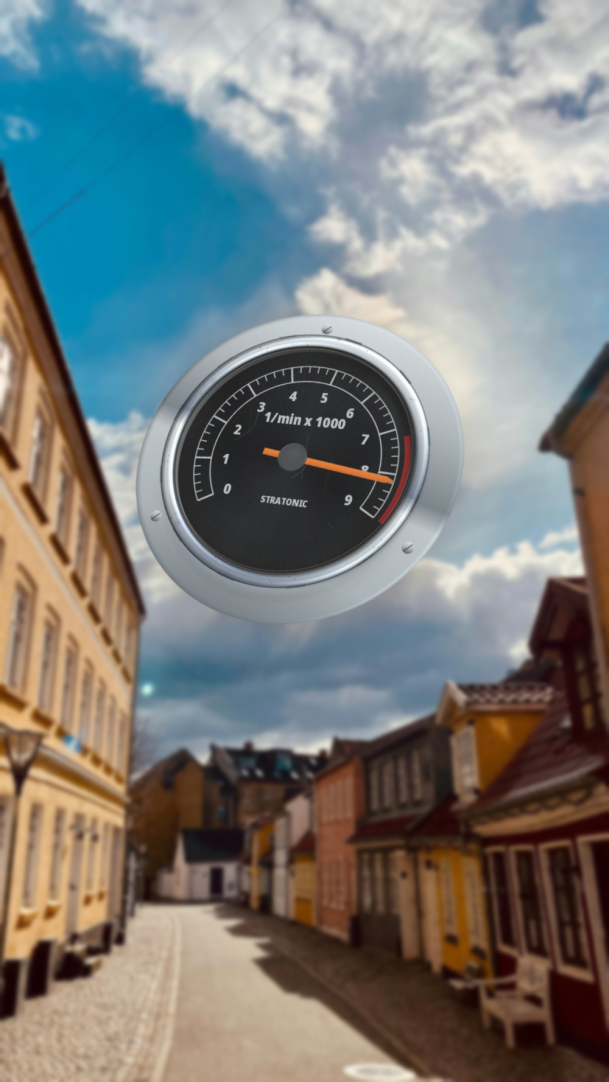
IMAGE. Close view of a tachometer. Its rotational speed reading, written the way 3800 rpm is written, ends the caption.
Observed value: 8200 rpm
